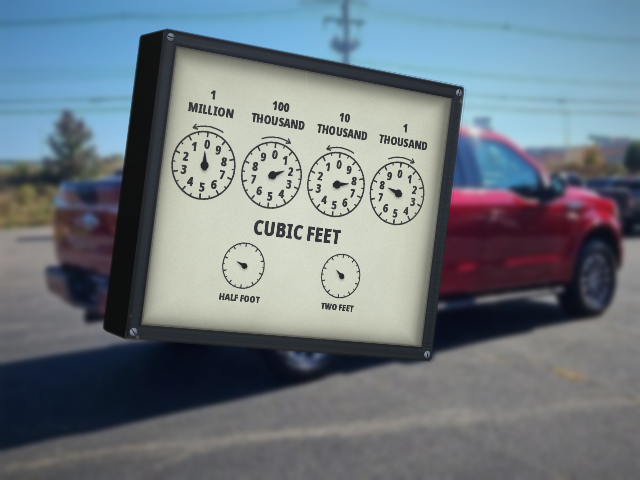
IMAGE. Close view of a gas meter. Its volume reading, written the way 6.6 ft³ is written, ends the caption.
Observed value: 17800 ft³
